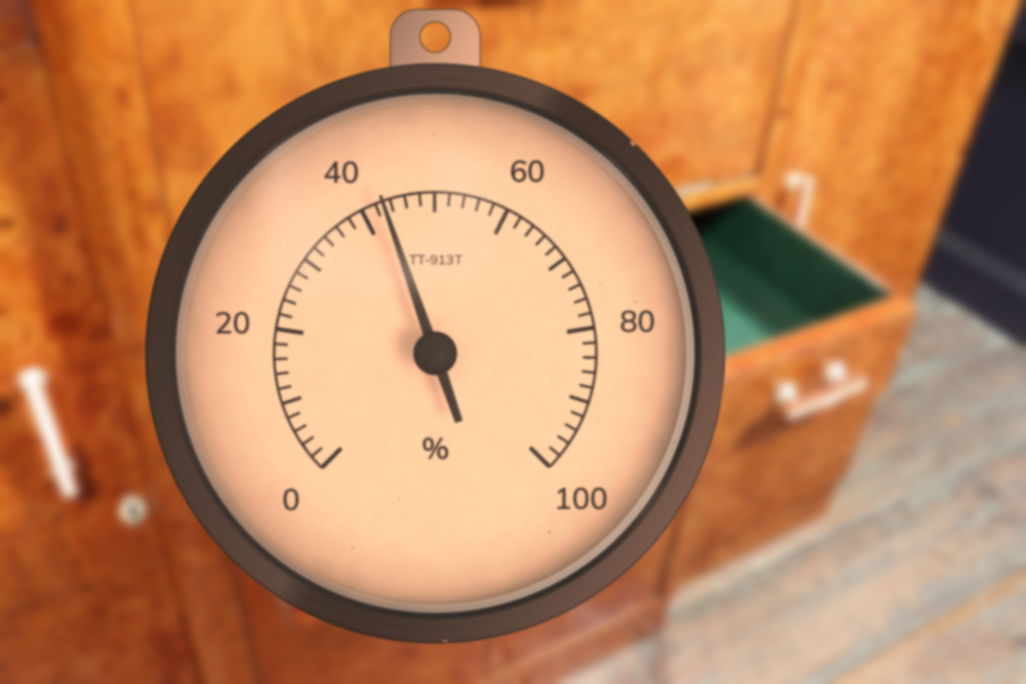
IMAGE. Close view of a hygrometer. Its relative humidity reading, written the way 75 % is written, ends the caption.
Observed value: 43 %
